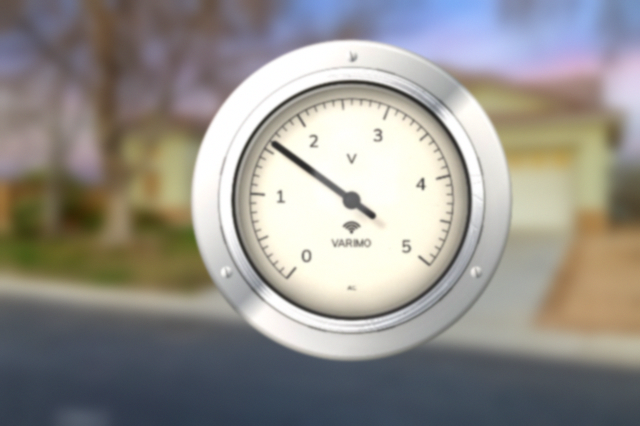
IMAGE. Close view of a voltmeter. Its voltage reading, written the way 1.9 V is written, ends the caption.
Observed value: 1.6 V
